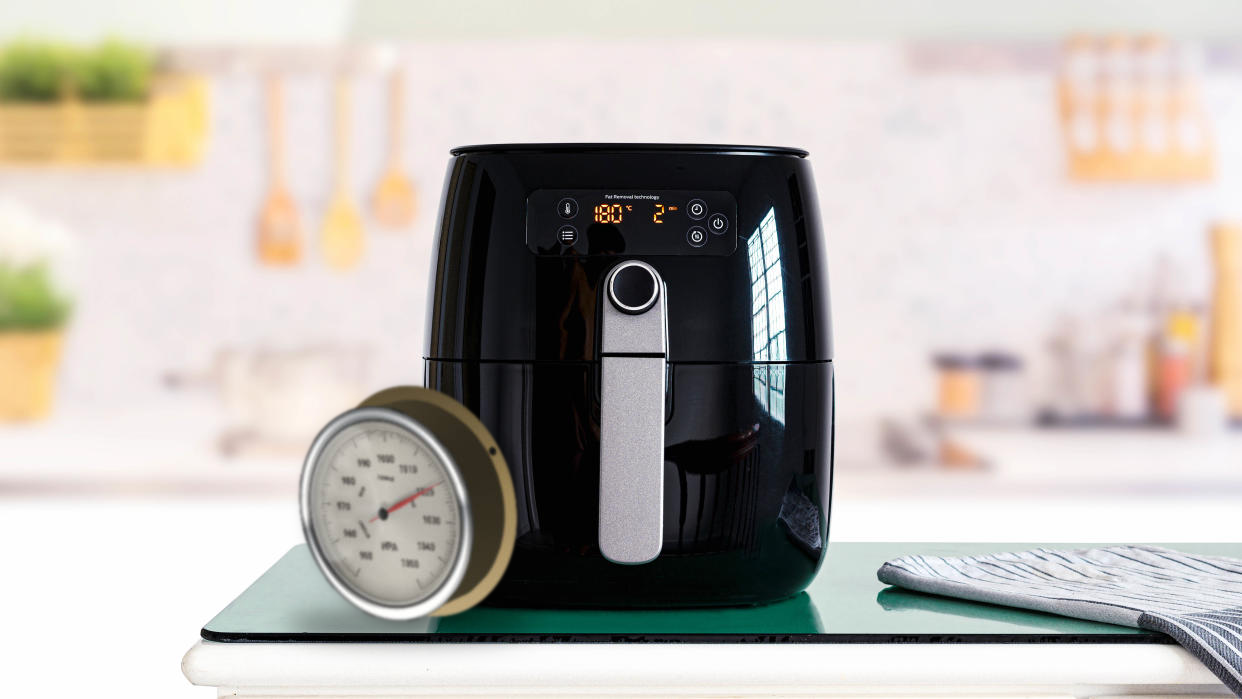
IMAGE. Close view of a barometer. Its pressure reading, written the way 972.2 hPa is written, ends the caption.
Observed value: 1020 hPa
